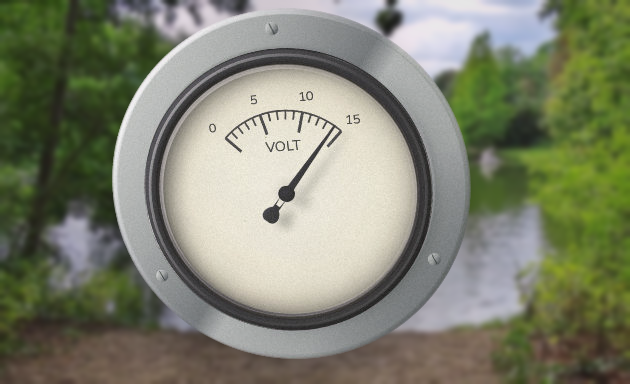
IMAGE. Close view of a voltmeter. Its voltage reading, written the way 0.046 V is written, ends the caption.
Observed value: 14 V
